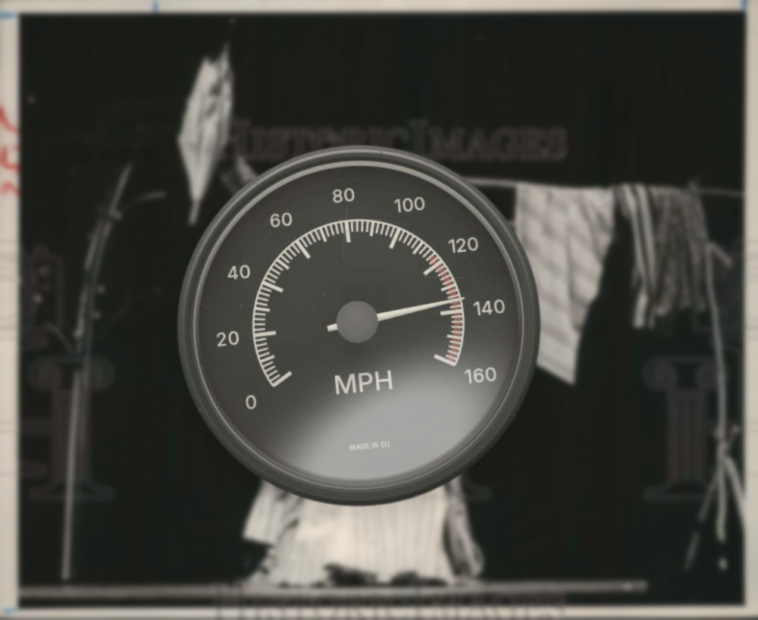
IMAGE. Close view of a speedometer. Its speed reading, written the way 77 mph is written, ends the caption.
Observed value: 136 mph
